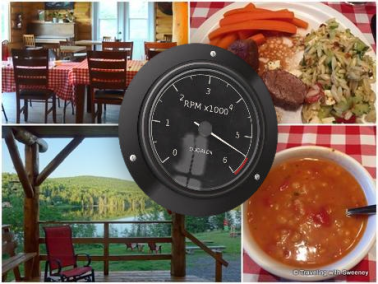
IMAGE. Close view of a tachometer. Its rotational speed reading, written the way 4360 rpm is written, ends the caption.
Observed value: 5500 rpm
